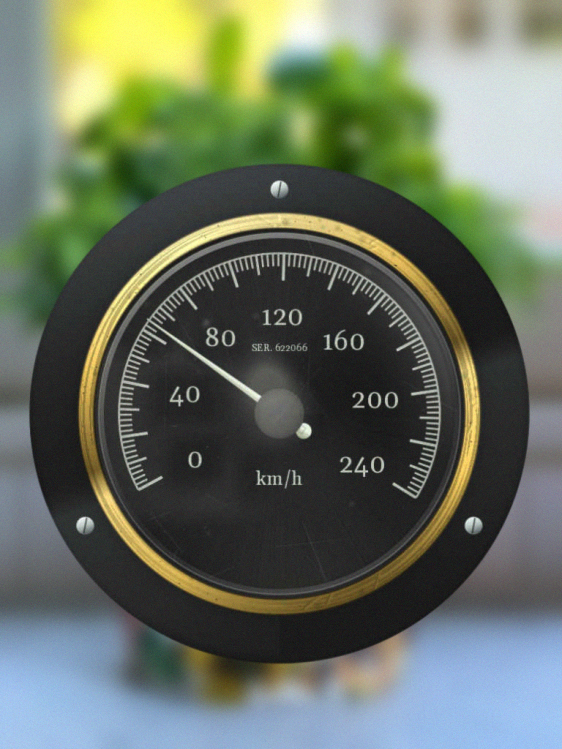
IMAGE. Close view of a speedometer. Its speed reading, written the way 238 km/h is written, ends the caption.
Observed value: 64 km/h
